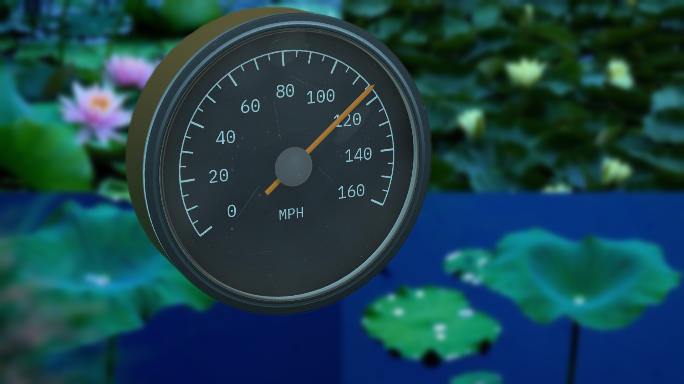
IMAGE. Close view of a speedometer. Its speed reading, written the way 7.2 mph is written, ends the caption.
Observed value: 115 mph
